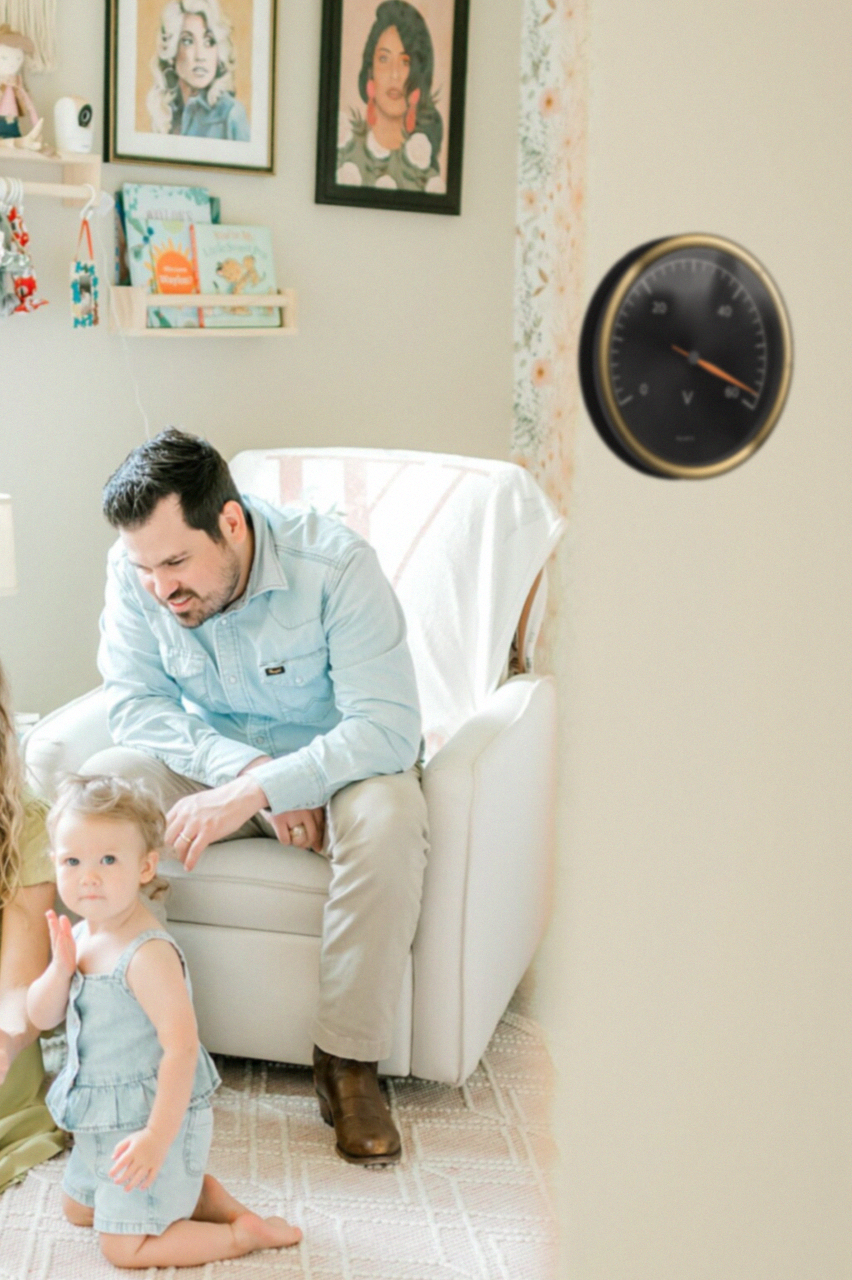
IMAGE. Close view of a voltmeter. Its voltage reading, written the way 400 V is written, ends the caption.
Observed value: 58 V
